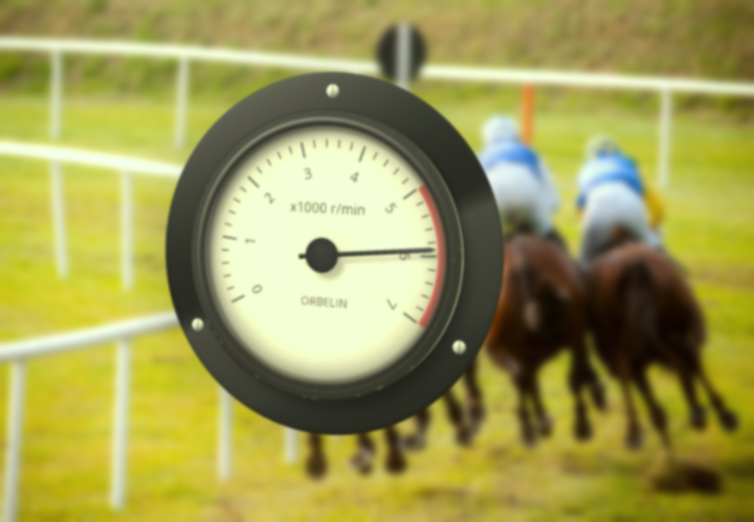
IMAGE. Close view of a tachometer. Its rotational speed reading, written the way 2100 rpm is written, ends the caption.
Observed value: 5900 rpm
